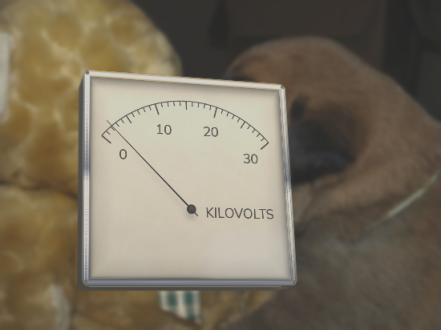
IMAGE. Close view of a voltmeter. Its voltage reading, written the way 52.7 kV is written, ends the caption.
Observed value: 2 kV
